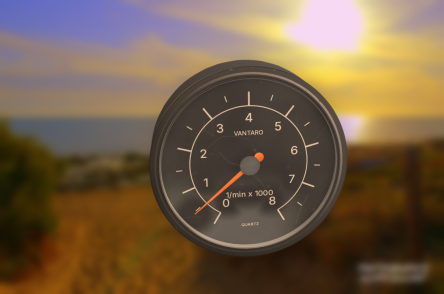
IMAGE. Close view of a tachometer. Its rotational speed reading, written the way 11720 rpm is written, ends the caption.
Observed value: 500 rpm
